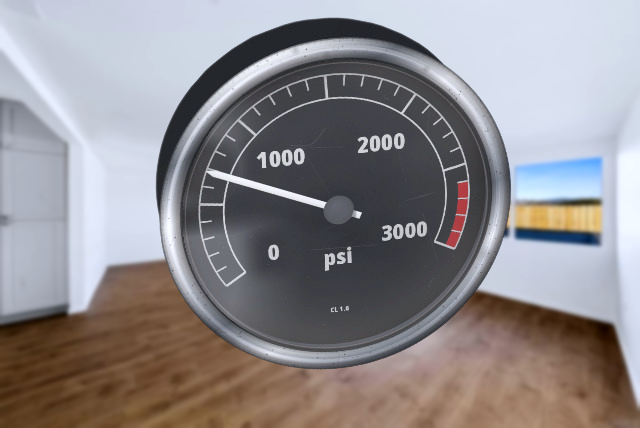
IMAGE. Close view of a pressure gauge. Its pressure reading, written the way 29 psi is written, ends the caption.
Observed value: 700 psi
